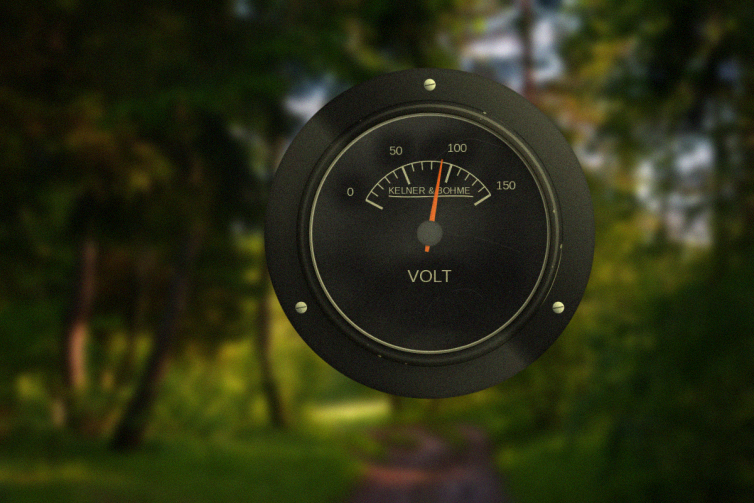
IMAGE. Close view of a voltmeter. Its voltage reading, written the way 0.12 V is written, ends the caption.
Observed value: 90 V
